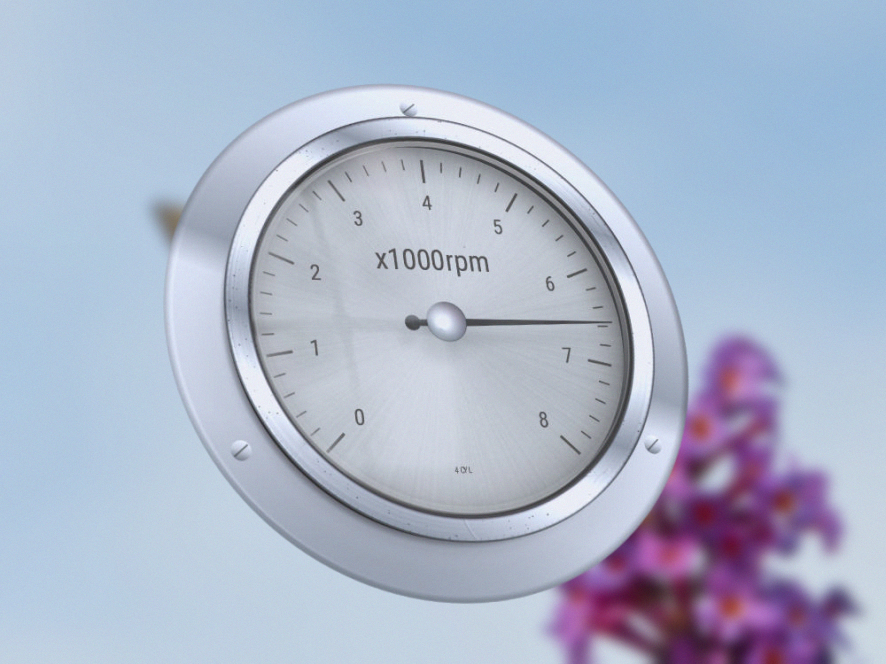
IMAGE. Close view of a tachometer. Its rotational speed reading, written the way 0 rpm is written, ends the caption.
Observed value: 6600 rpm
